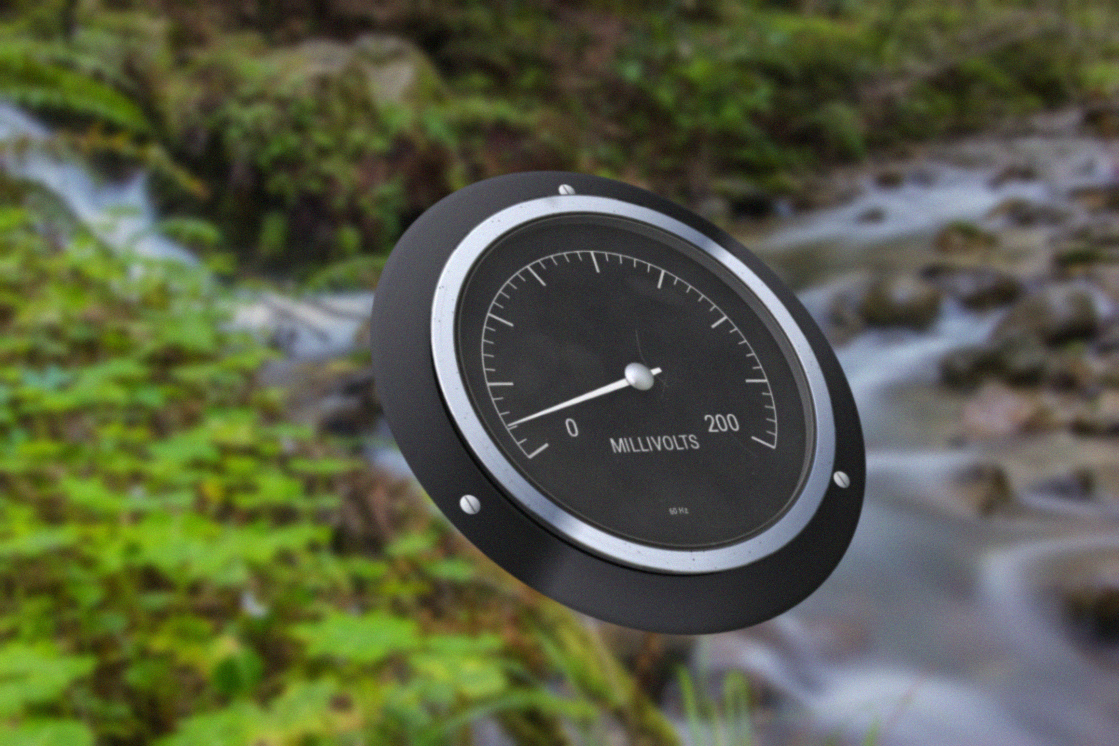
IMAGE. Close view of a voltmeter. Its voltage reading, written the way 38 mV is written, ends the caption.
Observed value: 10 mV
